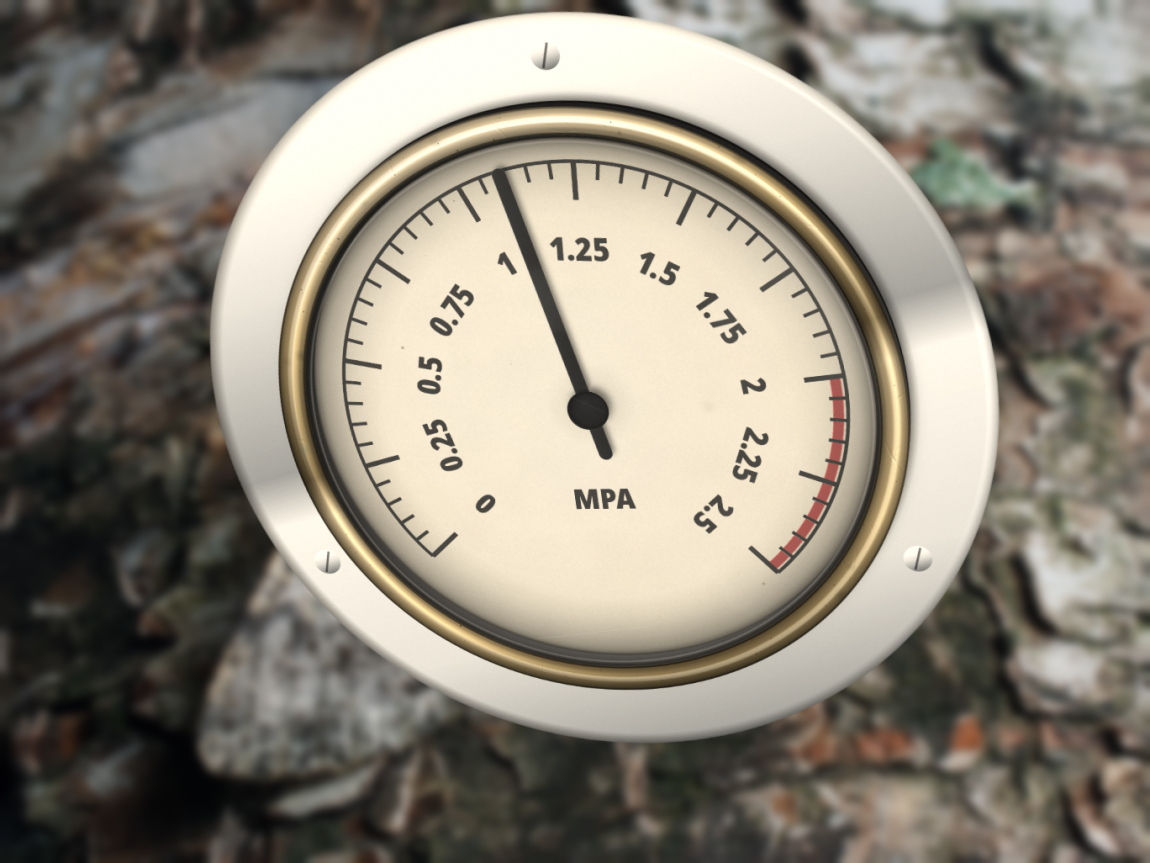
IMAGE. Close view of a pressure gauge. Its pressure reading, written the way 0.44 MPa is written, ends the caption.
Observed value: 1.1 MPa
